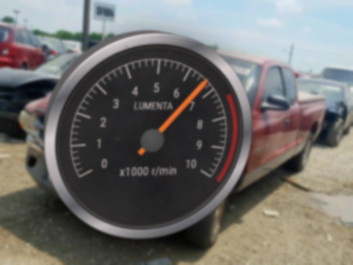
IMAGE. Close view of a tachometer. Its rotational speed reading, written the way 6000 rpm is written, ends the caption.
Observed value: 6600 rpm
